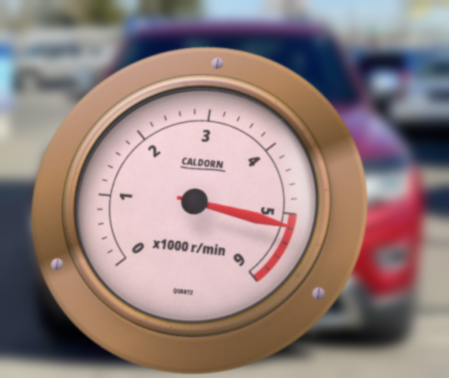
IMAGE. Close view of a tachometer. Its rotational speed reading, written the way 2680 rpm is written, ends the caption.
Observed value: 5200 rpm
